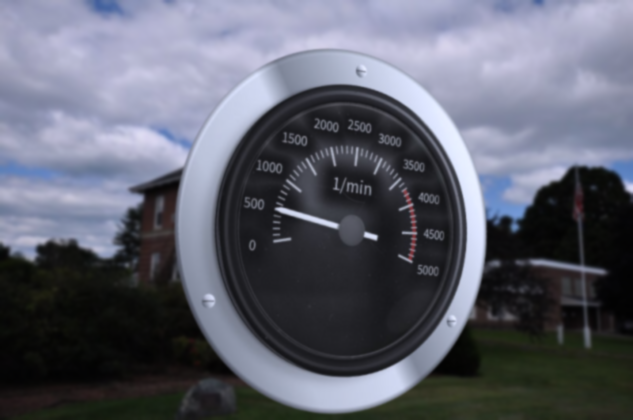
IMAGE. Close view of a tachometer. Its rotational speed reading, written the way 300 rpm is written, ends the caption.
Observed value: 500 rpm
